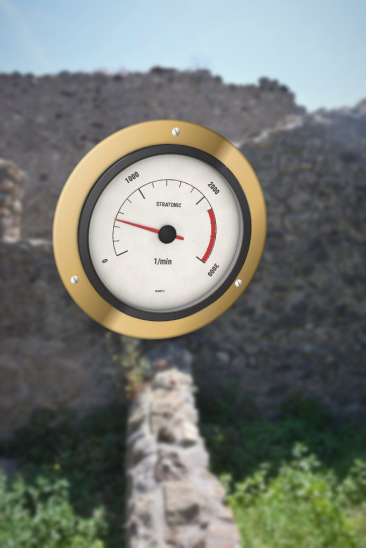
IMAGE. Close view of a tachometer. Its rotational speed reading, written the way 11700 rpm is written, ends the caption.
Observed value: 500 rpm
